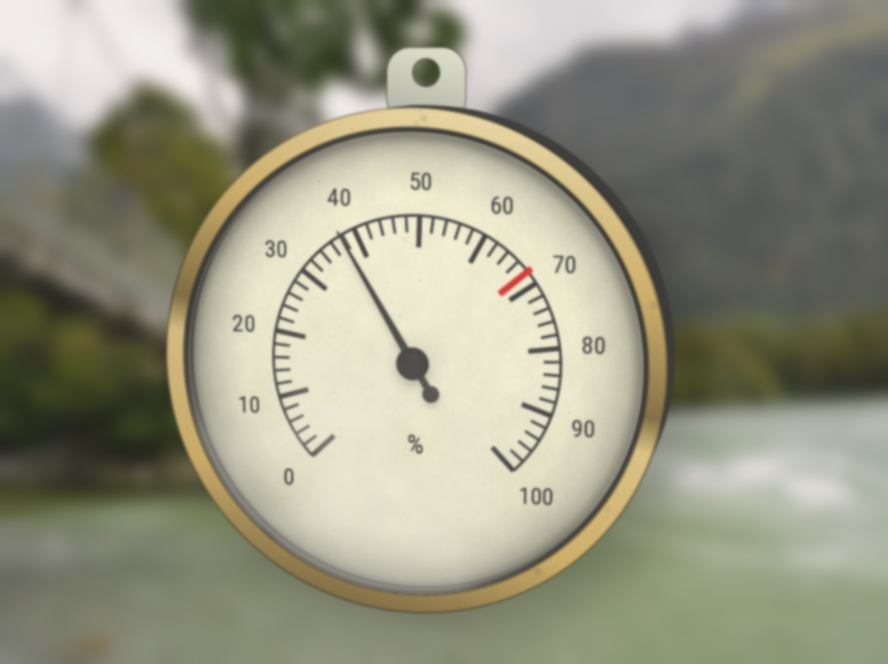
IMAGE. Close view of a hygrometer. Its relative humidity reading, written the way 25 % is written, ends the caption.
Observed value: 38 %
